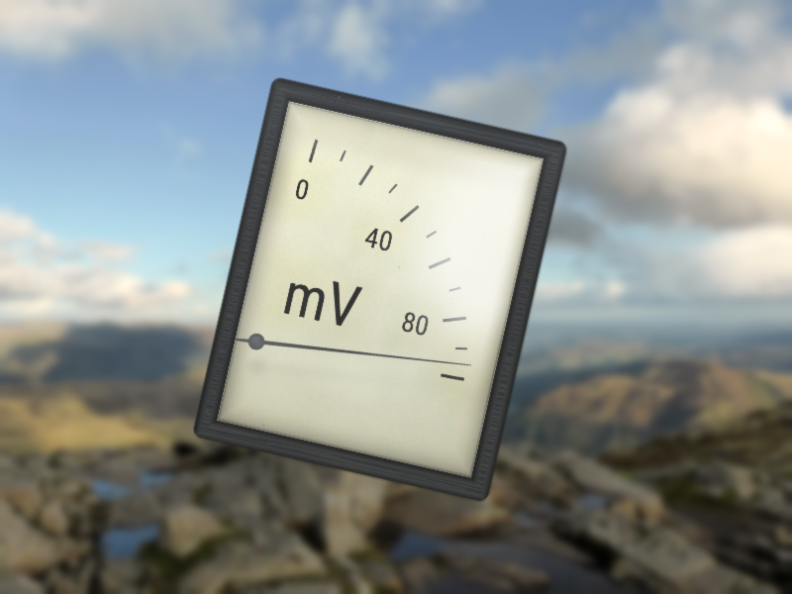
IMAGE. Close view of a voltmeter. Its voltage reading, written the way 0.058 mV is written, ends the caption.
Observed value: 95 mV
